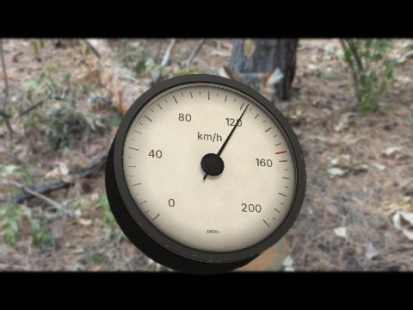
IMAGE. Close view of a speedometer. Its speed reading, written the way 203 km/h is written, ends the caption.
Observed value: 122.5 km/h
